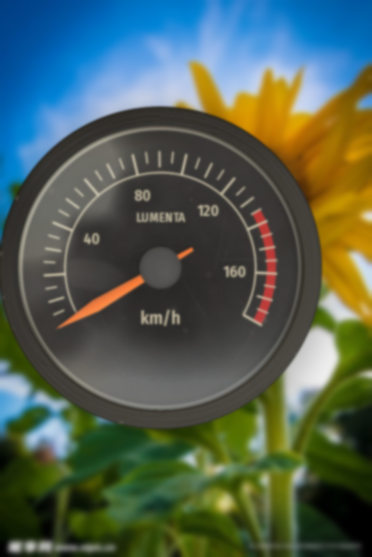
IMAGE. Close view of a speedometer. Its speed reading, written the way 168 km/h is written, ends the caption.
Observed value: 0 km/h
